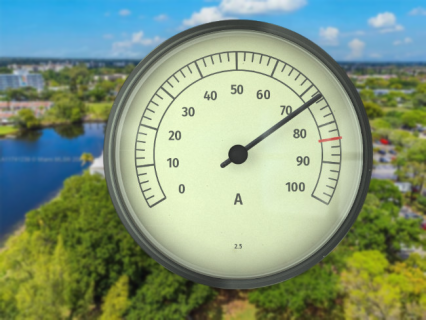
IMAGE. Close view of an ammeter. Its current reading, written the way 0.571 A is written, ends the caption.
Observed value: 73 A
